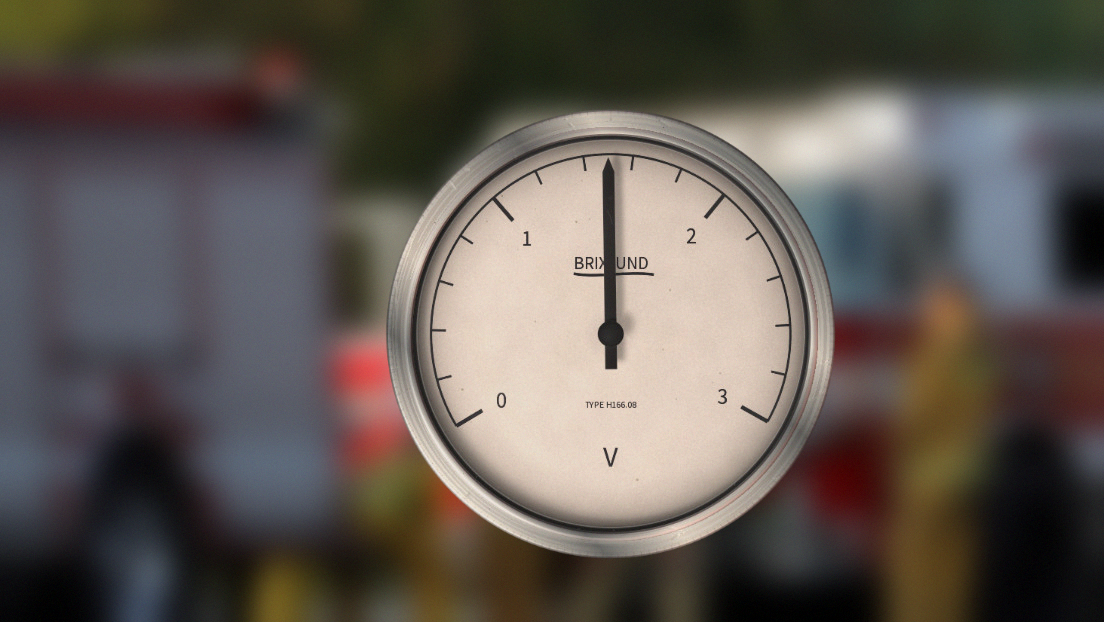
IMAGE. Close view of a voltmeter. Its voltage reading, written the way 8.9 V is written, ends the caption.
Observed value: 1.5 V
